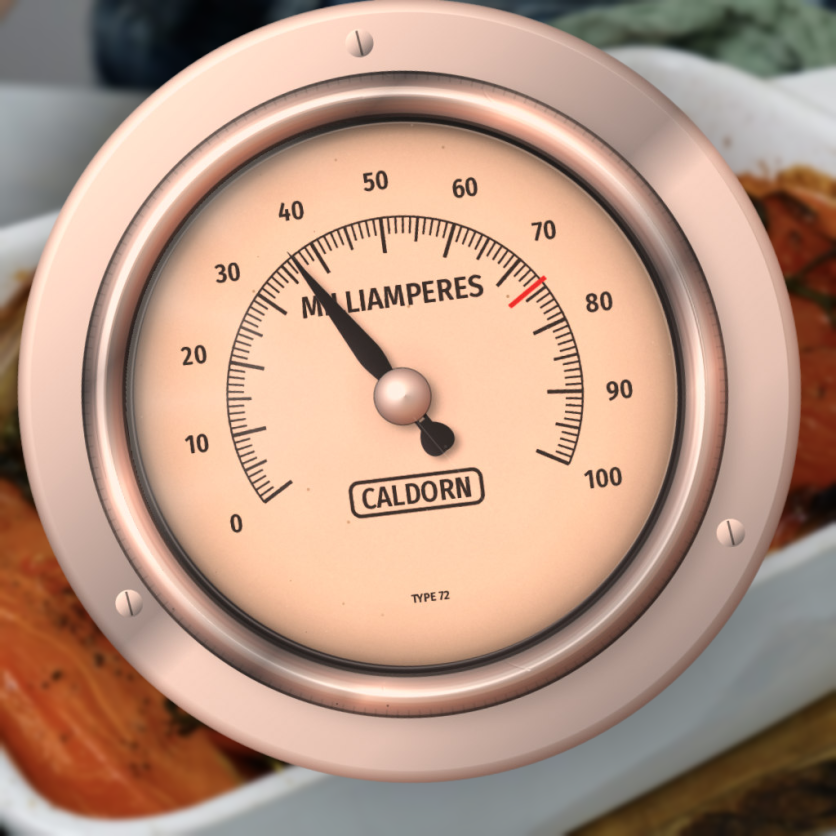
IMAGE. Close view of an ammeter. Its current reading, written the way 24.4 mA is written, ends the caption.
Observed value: 37 mA
